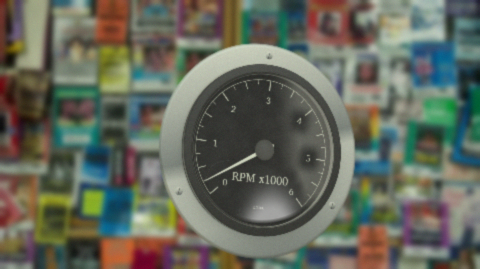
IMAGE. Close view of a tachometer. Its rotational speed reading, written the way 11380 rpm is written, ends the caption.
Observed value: 250 rpm
